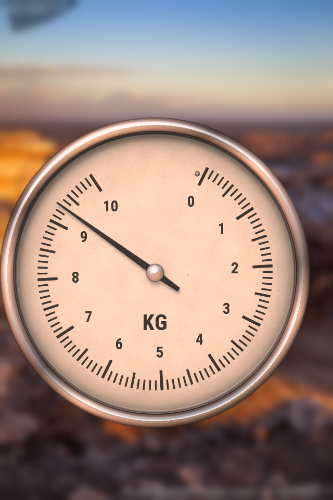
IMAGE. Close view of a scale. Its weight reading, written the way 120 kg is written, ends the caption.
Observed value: 9.3 kg
